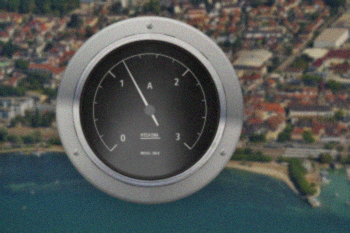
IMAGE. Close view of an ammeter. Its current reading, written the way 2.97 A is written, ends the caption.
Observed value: 1.2 A
